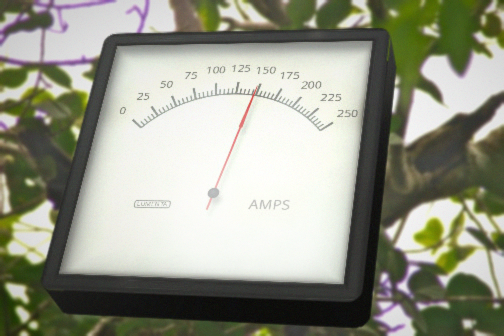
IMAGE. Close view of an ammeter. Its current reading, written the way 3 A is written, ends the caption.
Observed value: 150 A
